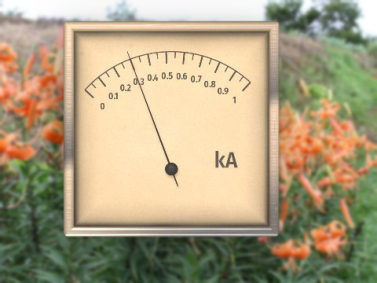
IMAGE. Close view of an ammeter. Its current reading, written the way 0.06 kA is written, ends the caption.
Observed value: 0.3 kA
